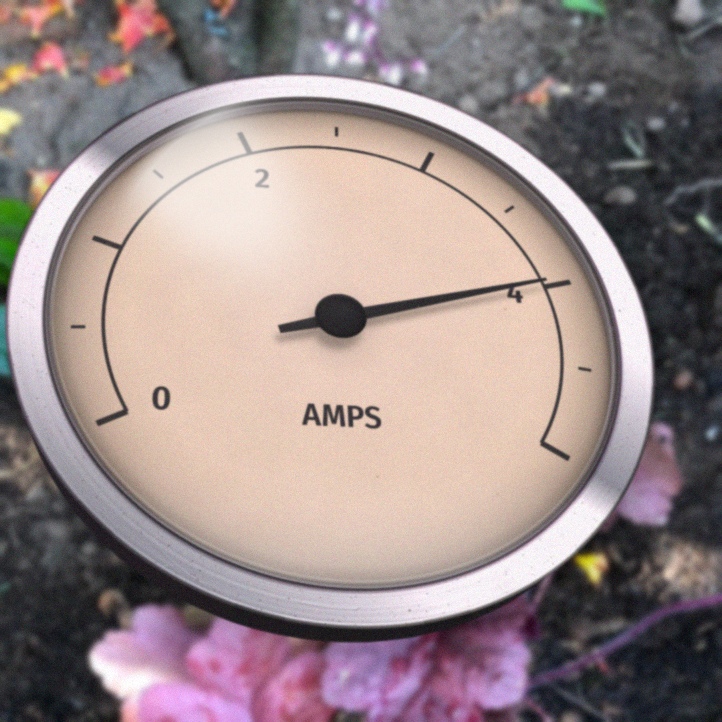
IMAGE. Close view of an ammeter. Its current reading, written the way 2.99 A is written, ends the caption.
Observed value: 4 A
